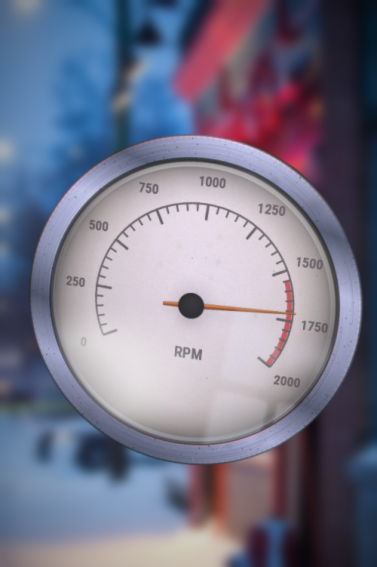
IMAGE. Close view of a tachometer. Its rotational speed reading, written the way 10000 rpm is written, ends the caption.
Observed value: 1700 rpm
